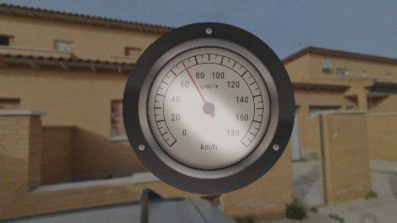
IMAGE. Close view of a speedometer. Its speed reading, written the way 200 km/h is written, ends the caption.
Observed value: 70 km/h
